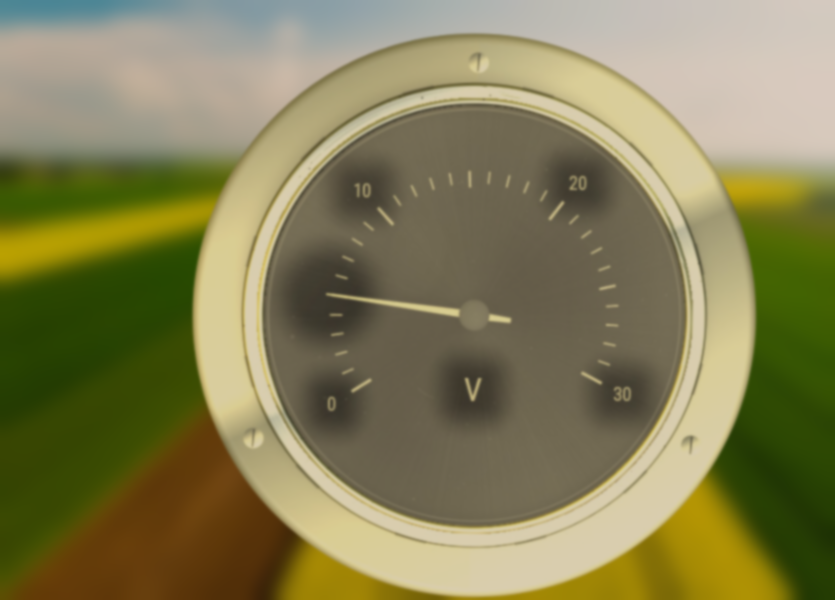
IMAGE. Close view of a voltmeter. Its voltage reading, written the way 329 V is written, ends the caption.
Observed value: 5 V
